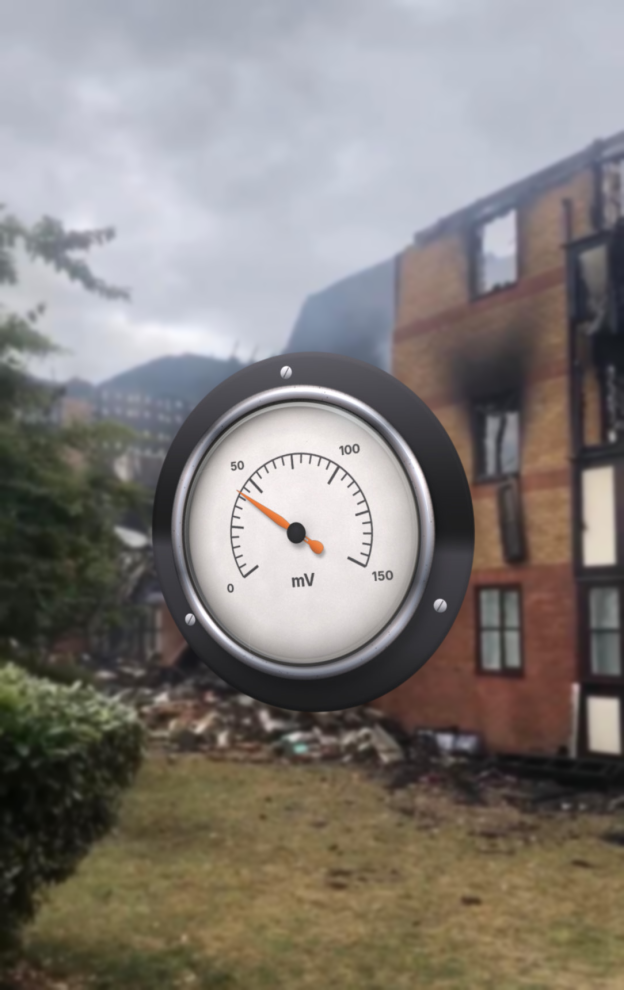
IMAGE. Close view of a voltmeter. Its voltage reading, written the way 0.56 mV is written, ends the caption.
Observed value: 42.5 mV
